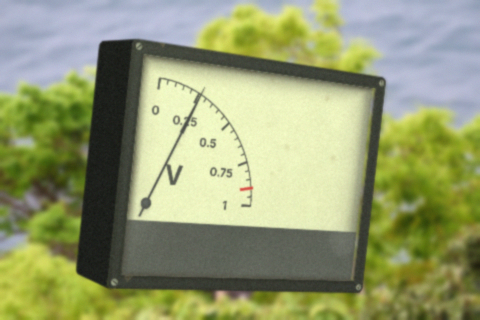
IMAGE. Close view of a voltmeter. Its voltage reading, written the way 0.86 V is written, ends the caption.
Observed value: 0.25 V
